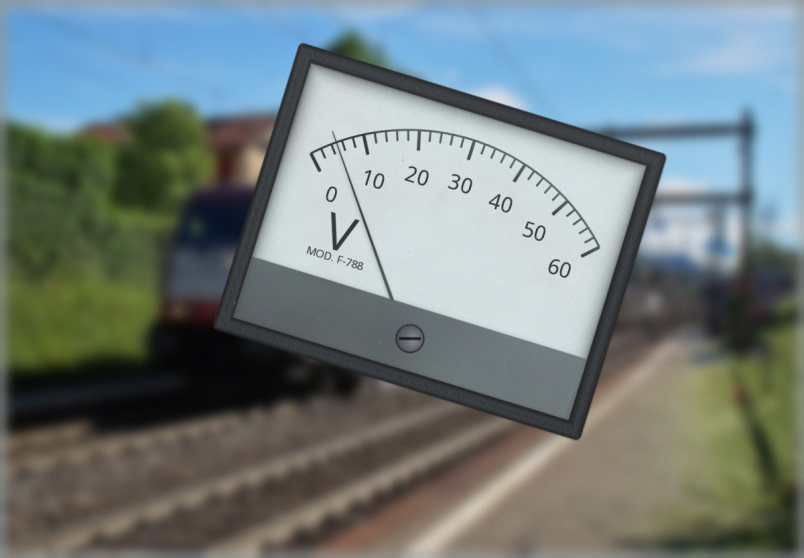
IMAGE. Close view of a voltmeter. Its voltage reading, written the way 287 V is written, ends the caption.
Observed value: 5 V
